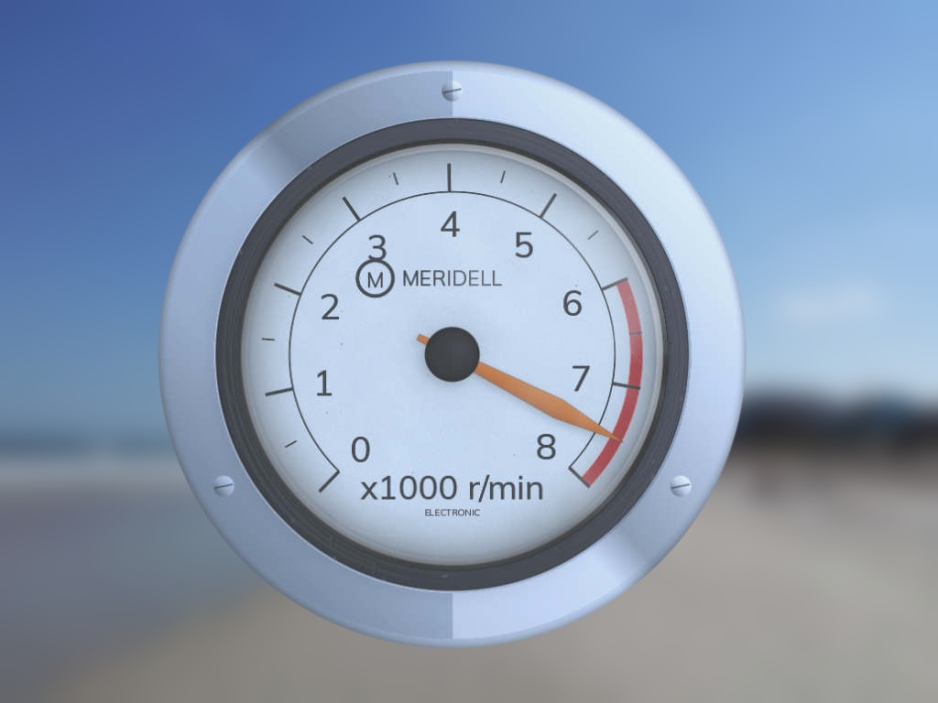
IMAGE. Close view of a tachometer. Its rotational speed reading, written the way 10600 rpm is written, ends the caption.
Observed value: 7500 rpm
